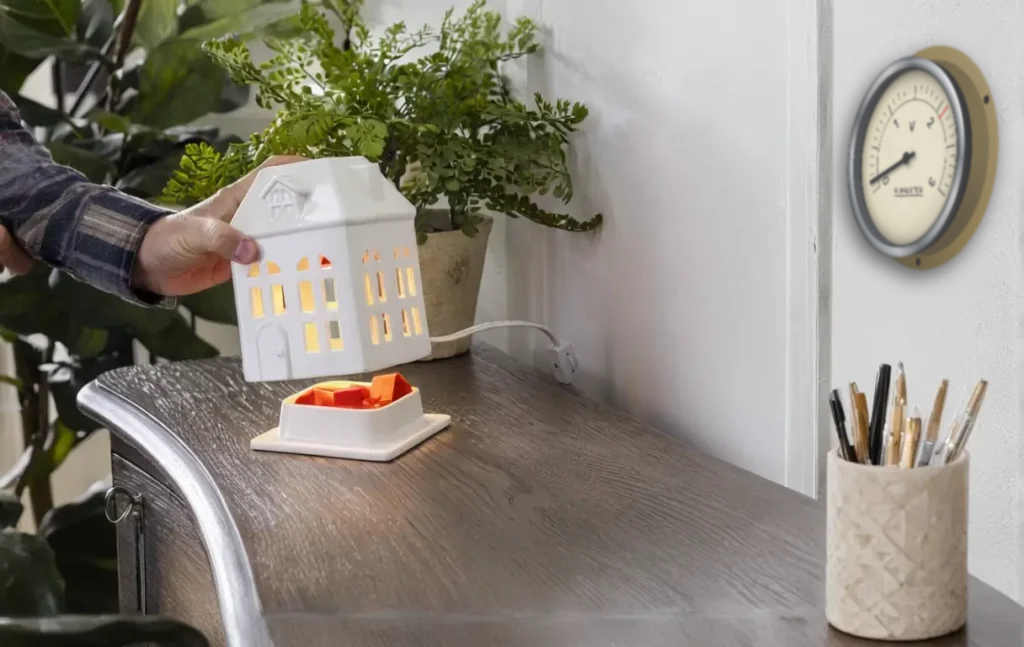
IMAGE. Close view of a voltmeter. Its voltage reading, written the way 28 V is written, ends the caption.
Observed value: 0.1 V
